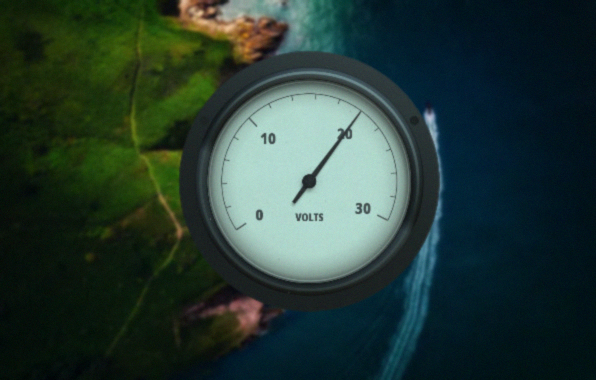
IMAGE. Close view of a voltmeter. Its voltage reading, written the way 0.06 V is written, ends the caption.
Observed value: 20 V
